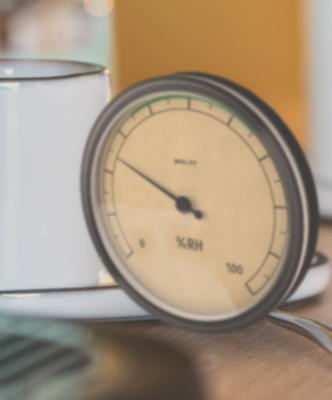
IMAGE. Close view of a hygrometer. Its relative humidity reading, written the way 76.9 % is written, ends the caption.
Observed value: 25 %
